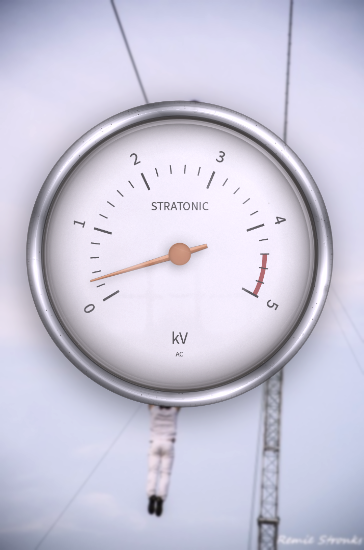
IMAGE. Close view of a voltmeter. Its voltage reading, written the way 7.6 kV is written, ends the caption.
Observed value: 0.3 kV
